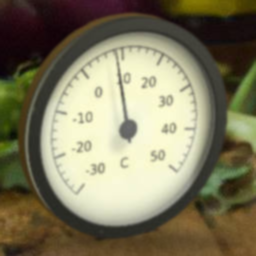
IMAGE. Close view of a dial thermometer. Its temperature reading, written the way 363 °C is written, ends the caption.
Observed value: 8 °C
